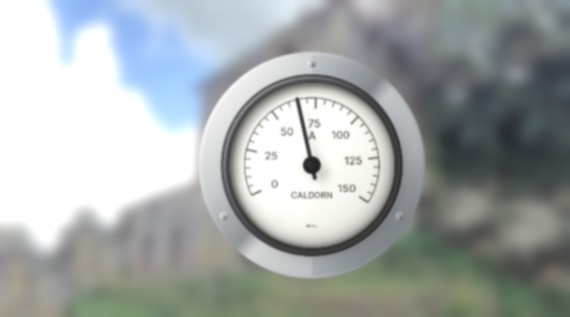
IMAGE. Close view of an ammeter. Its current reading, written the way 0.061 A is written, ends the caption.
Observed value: 65 A
